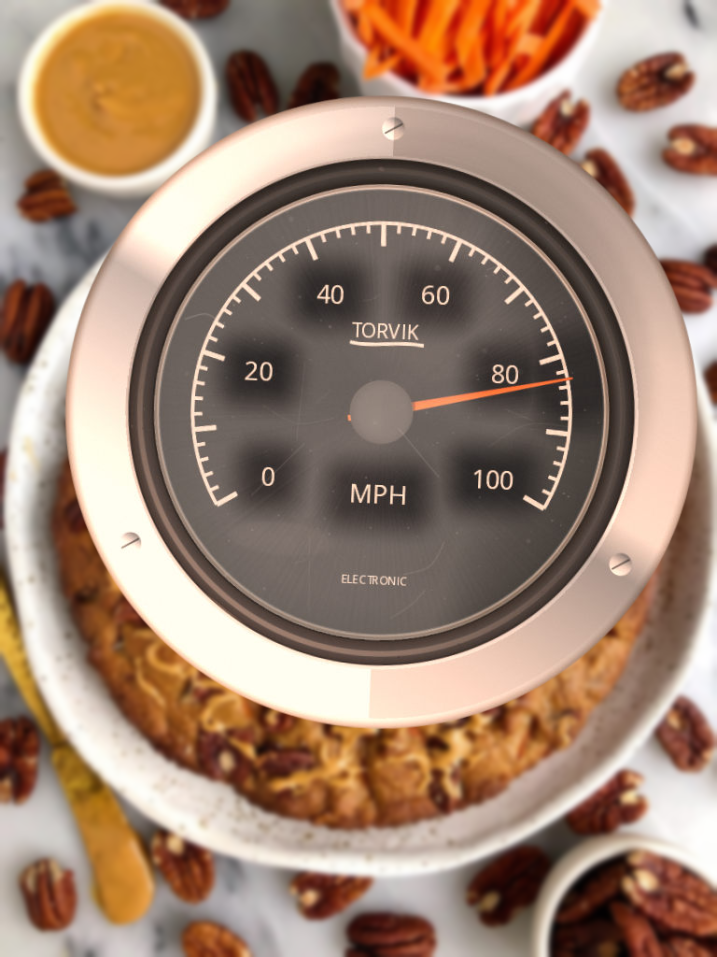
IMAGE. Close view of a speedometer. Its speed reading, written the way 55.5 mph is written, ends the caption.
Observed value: 83 mph
